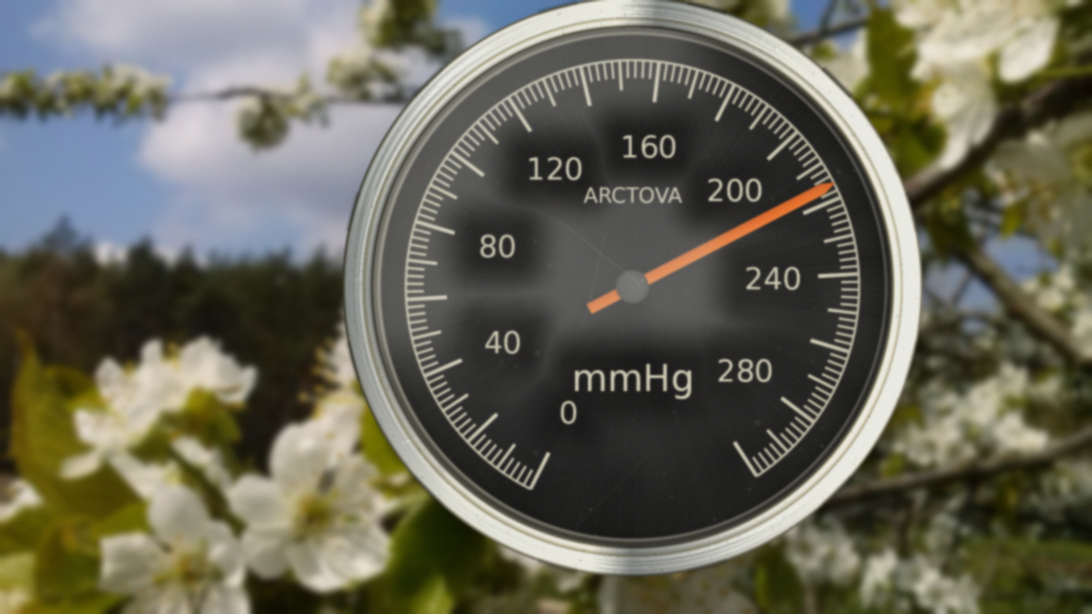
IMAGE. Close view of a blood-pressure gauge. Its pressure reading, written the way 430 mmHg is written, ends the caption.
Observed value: 216 mmHg
